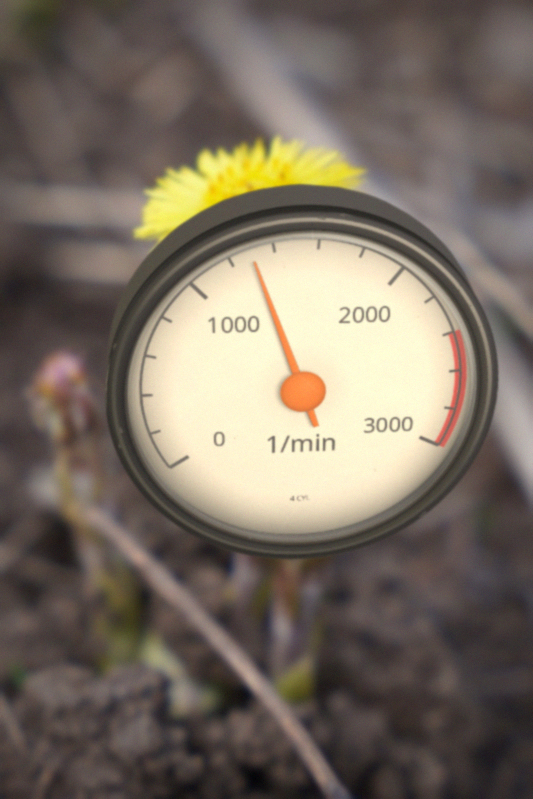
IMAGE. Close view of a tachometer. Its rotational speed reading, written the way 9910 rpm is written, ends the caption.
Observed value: 1300 rpm
